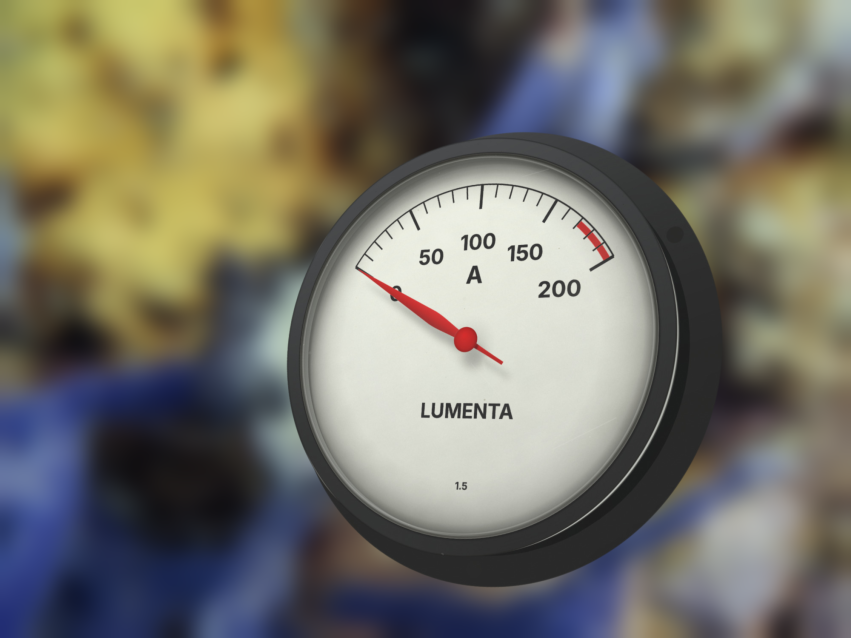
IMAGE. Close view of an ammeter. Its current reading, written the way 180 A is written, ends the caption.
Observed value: 0 A
